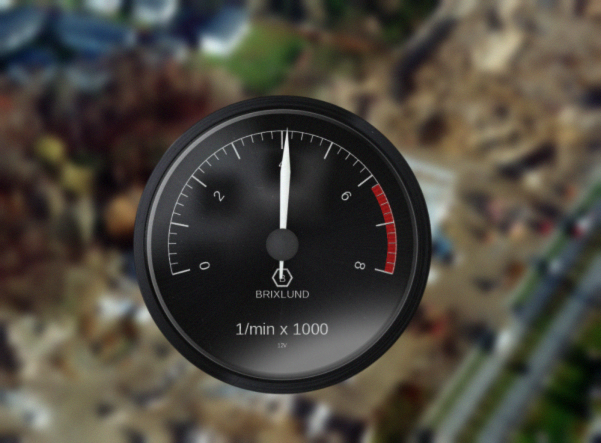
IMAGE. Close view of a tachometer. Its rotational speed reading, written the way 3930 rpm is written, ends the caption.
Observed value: 4100 rpm
